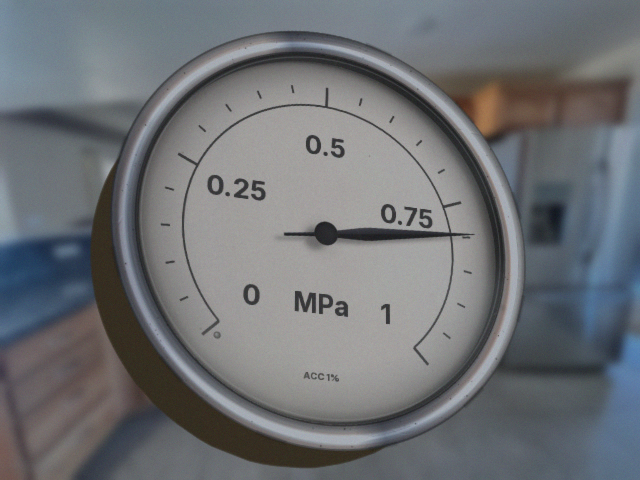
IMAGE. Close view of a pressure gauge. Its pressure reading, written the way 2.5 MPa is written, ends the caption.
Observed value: 0.8 MPa
